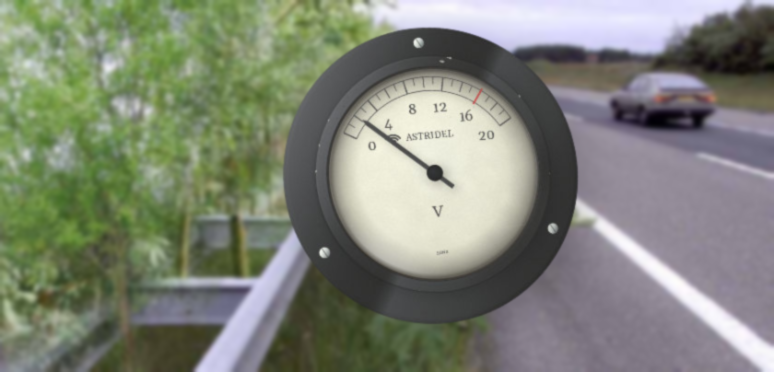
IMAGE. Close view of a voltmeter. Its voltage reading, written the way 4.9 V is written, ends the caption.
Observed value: 2 V
